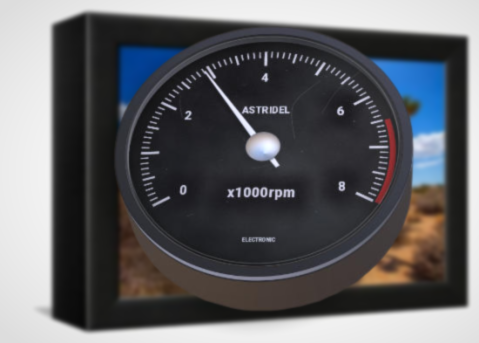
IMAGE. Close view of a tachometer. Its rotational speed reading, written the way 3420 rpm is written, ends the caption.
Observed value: 2900 rpm
